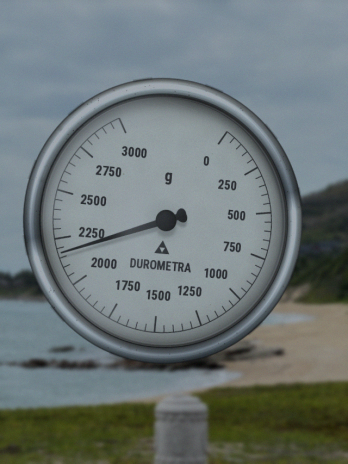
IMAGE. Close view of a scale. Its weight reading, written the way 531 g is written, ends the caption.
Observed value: 2175 g
